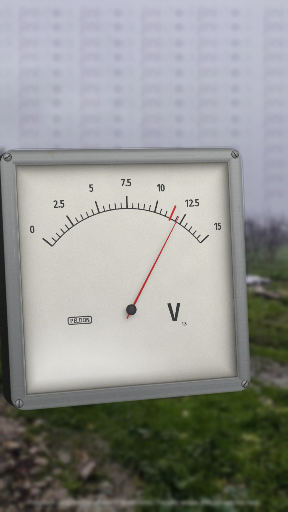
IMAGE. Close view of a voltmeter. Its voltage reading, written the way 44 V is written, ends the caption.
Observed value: 12 V
